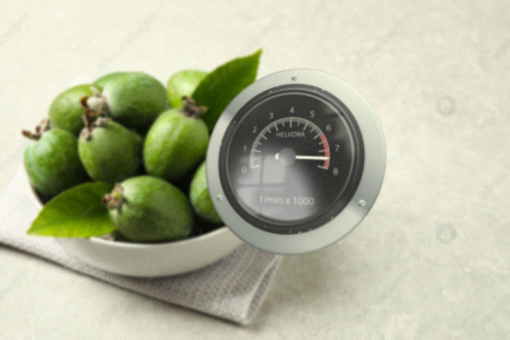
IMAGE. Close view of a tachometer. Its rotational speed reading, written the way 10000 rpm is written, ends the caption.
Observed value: 7500 rpm
